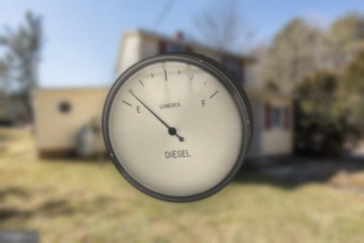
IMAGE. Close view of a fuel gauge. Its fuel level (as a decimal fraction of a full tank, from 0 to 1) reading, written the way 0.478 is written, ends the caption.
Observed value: 0.125
